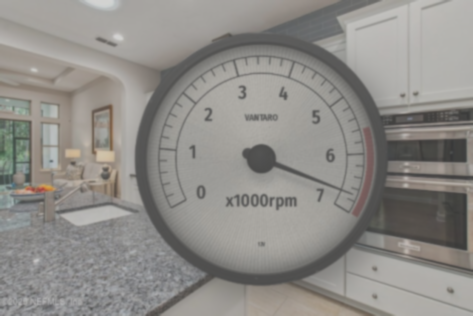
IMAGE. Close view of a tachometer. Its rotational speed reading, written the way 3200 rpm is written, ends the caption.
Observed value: 6700 rpm
